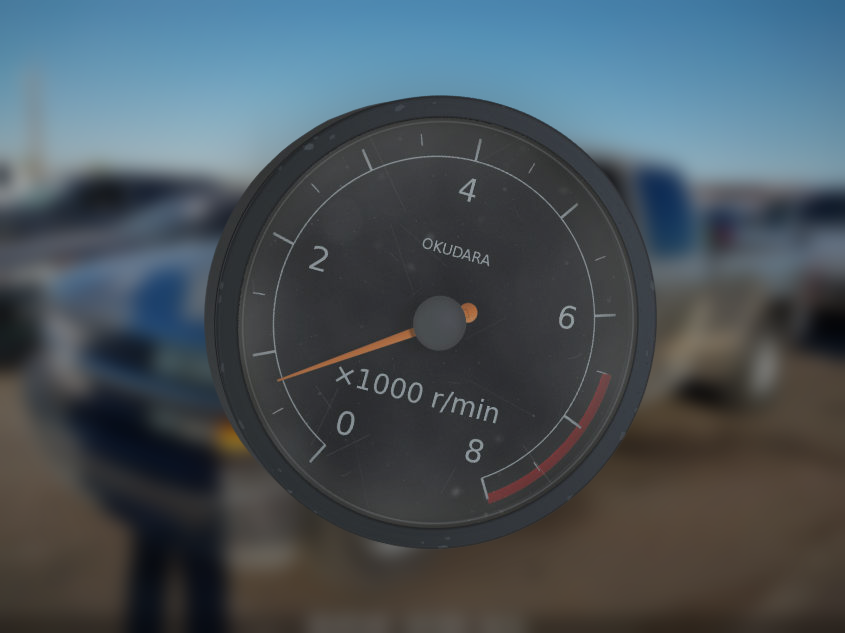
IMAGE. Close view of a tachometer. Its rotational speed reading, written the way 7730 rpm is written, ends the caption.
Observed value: 750 rpm
